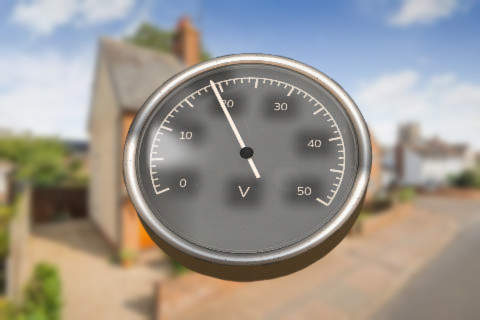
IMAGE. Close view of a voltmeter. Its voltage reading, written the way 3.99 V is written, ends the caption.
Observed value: 19 V
